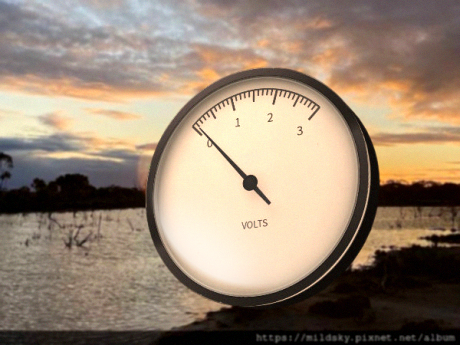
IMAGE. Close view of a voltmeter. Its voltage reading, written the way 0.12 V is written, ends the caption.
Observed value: 0.1 V
